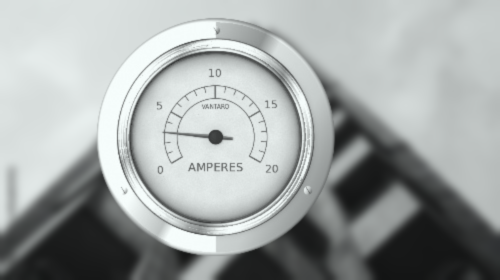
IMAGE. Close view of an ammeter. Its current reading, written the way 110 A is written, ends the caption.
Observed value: 3 A
